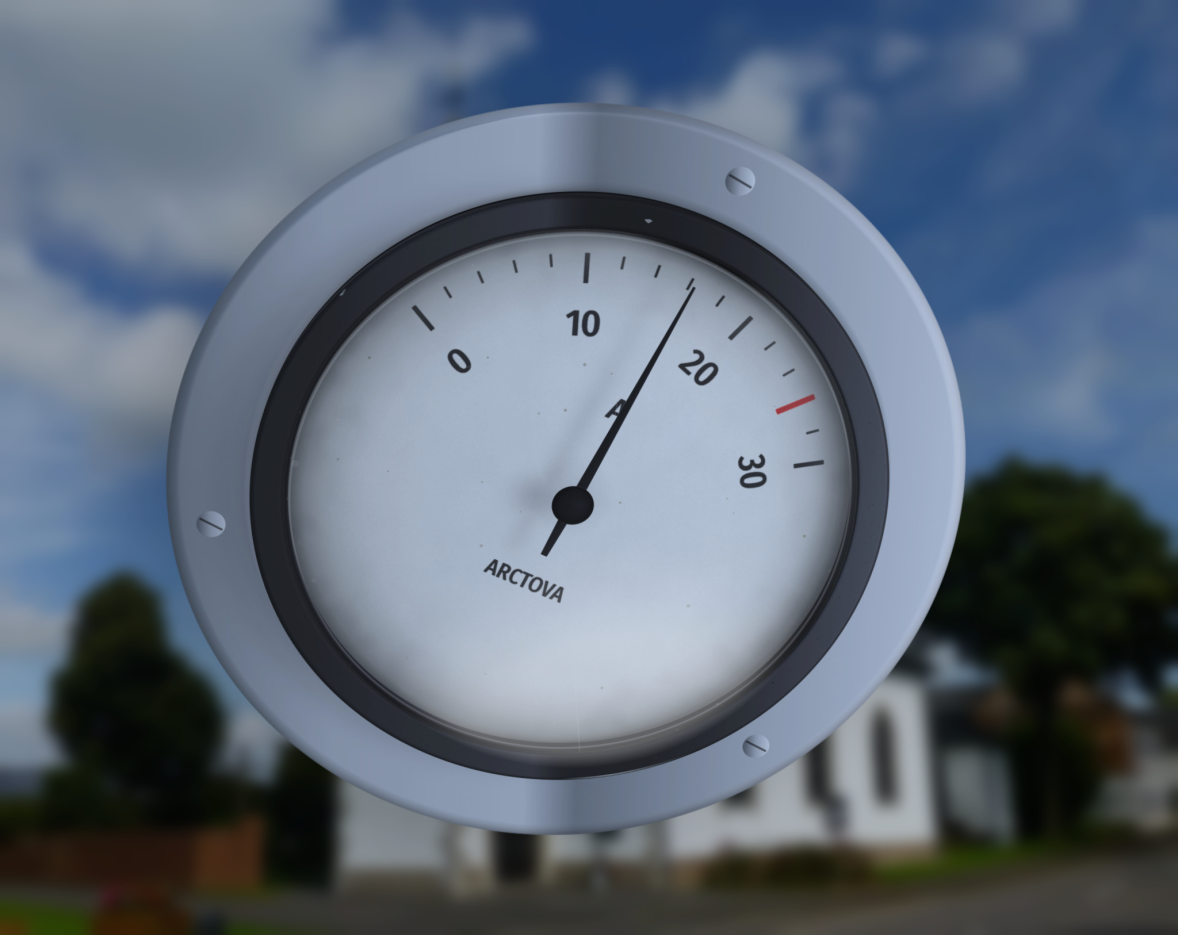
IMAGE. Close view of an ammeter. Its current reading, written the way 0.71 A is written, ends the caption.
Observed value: 16 A
